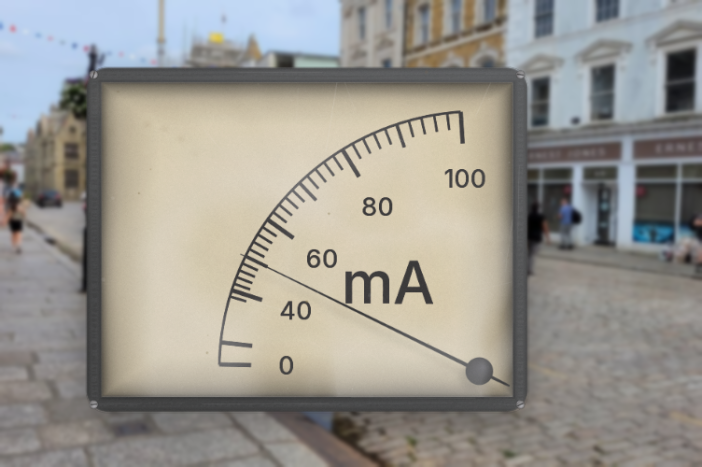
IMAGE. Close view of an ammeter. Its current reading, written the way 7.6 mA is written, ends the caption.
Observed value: 50 mA
